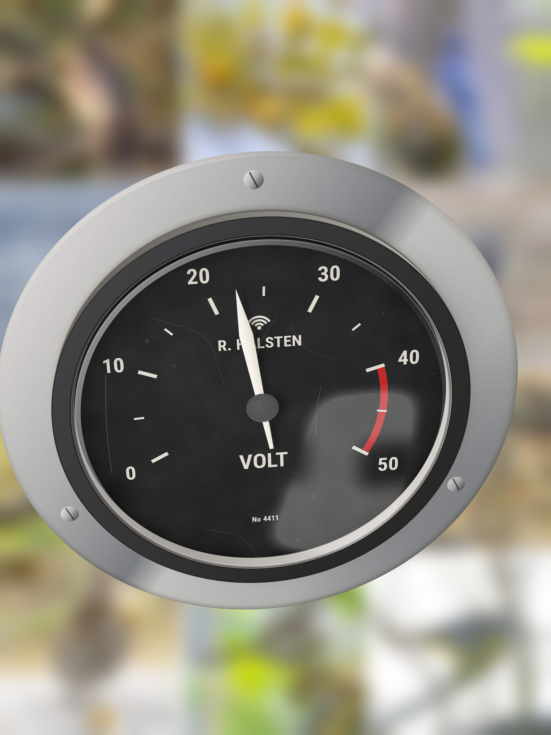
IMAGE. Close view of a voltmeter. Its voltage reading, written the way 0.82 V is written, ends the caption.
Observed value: 22.5 V
